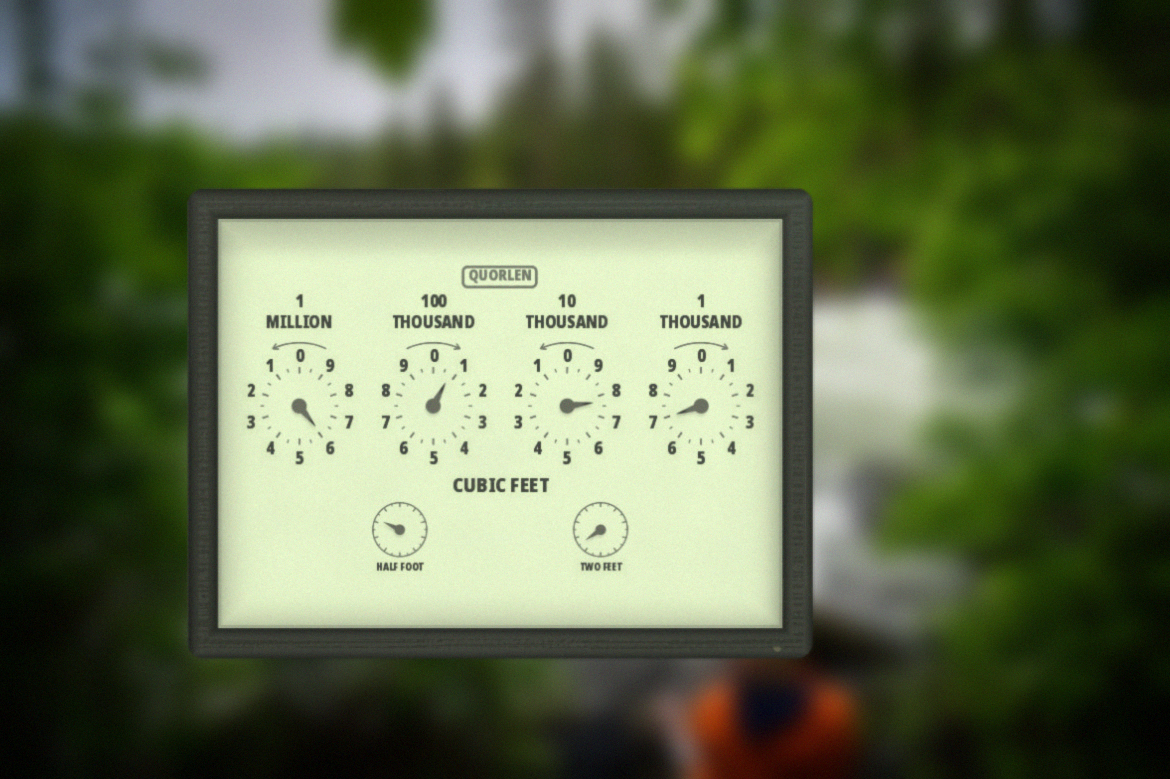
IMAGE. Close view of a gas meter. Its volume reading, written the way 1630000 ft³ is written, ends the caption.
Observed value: 607700 ft³
